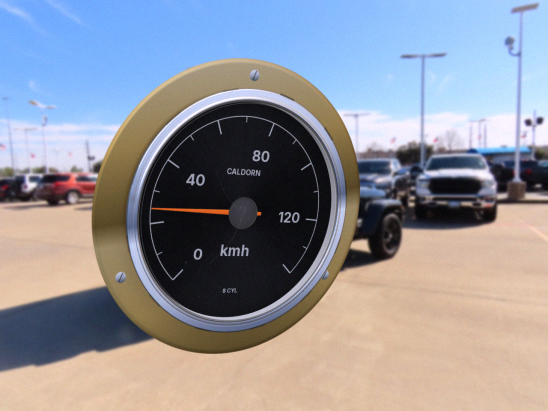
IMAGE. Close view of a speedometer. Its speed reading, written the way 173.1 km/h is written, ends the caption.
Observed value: 25 km/h
